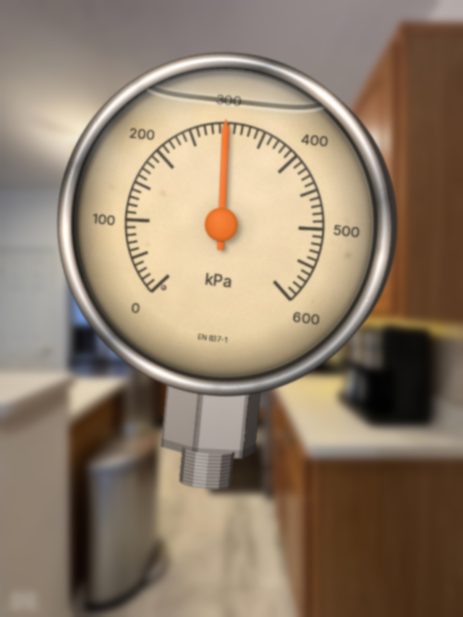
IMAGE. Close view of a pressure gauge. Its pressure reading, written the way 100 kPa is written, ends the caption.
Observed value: 300 kPa
